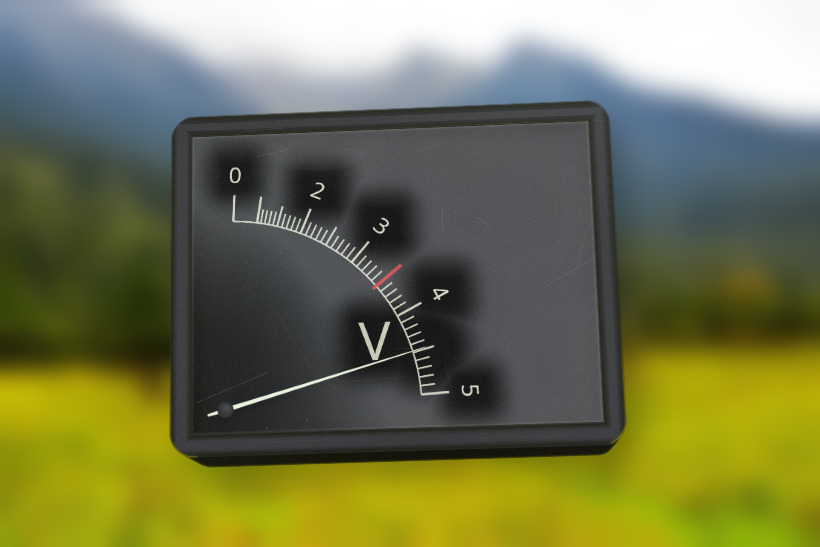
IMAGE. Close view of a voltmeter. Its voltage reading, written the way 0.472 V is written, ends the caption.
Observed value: 4.5 V
